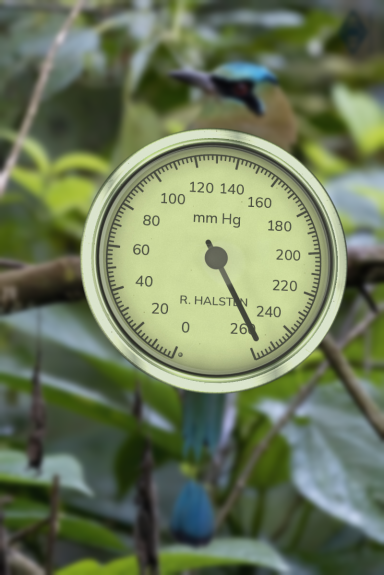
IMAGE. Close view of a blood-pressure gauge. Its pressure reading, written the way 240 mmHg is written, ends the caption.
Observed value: 256 mmHg
